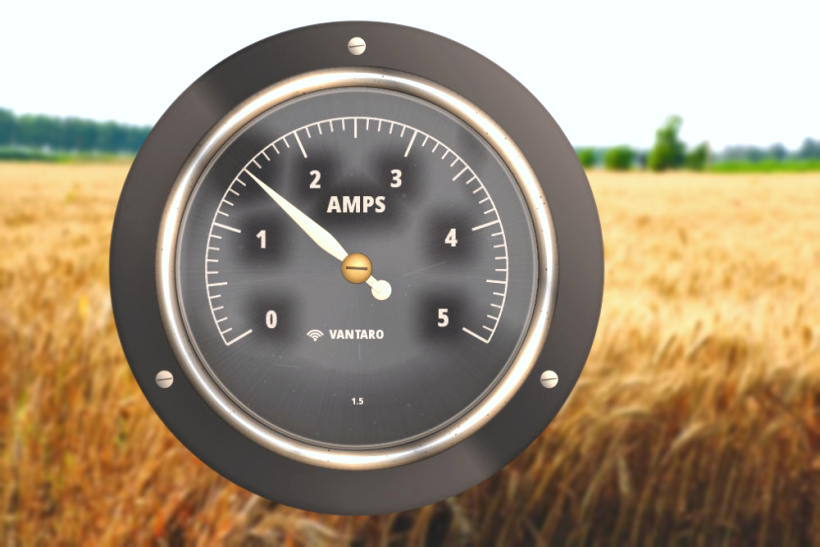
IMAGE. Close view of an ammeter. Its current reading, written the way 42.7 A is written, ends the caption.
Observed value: 1.5 A
